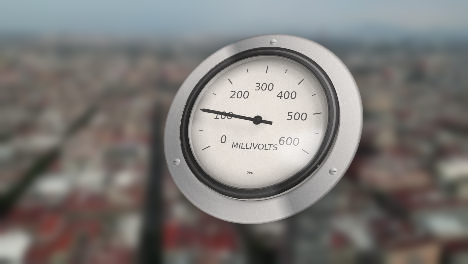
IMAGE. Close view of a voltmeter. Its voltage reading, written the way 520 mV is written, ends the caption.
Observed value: 100 mV
